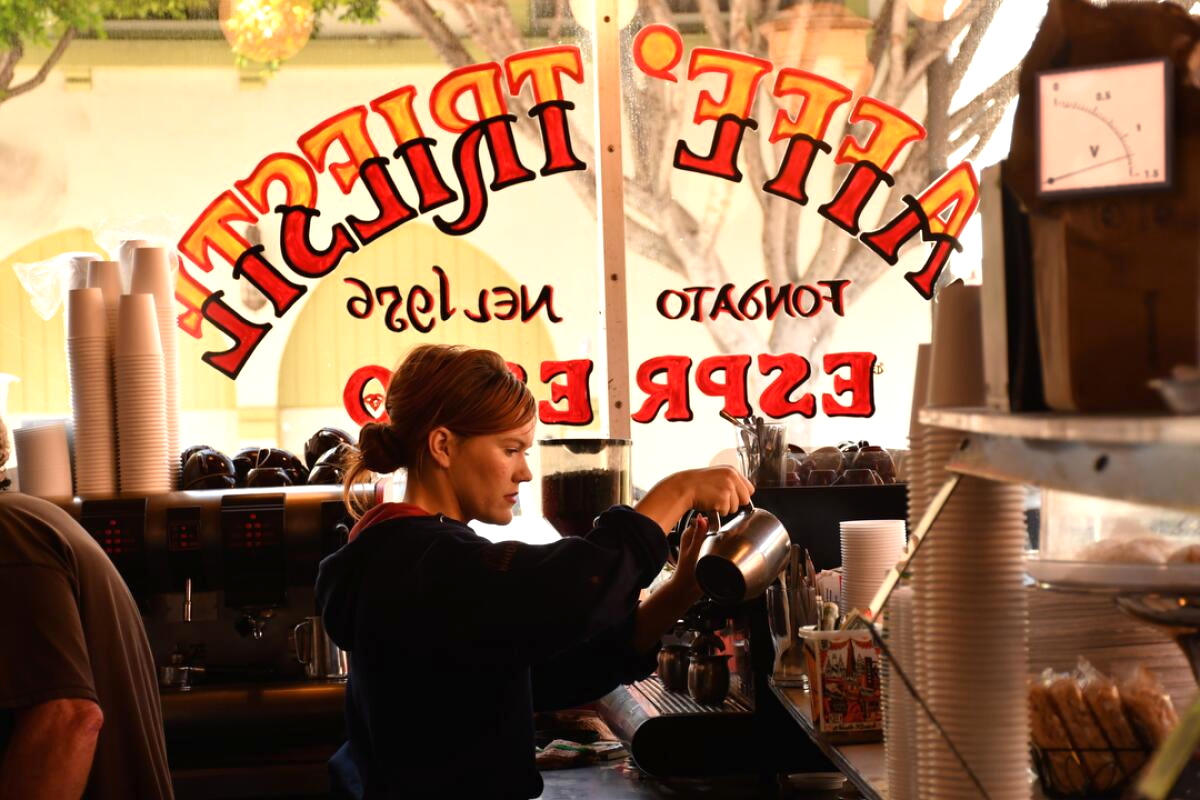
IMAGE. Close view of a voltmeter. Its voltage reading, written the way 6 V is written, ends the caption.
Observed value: 1.25 V
